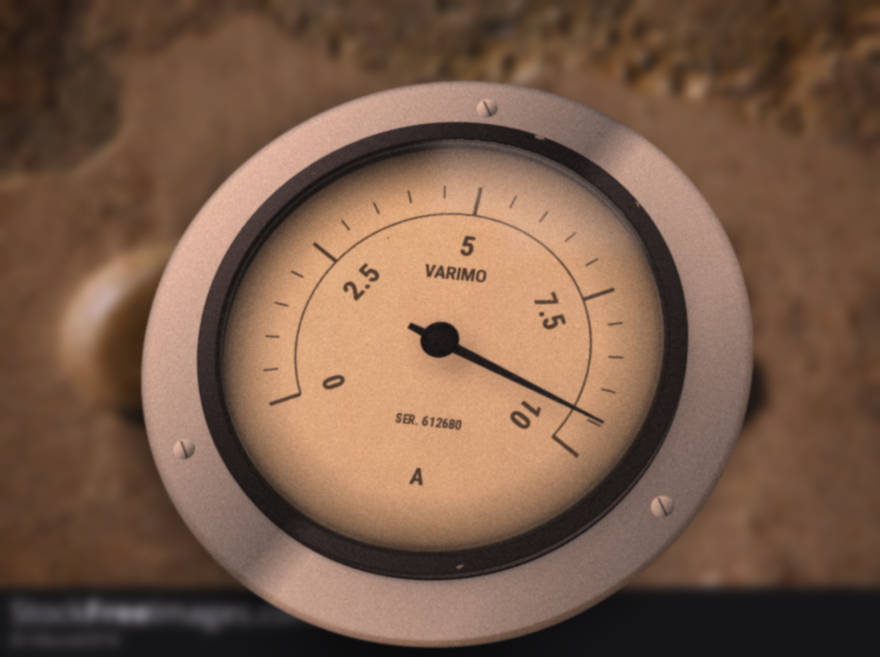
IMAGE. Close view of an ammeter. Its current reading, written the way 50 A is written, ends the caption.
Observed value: 9.5 A
